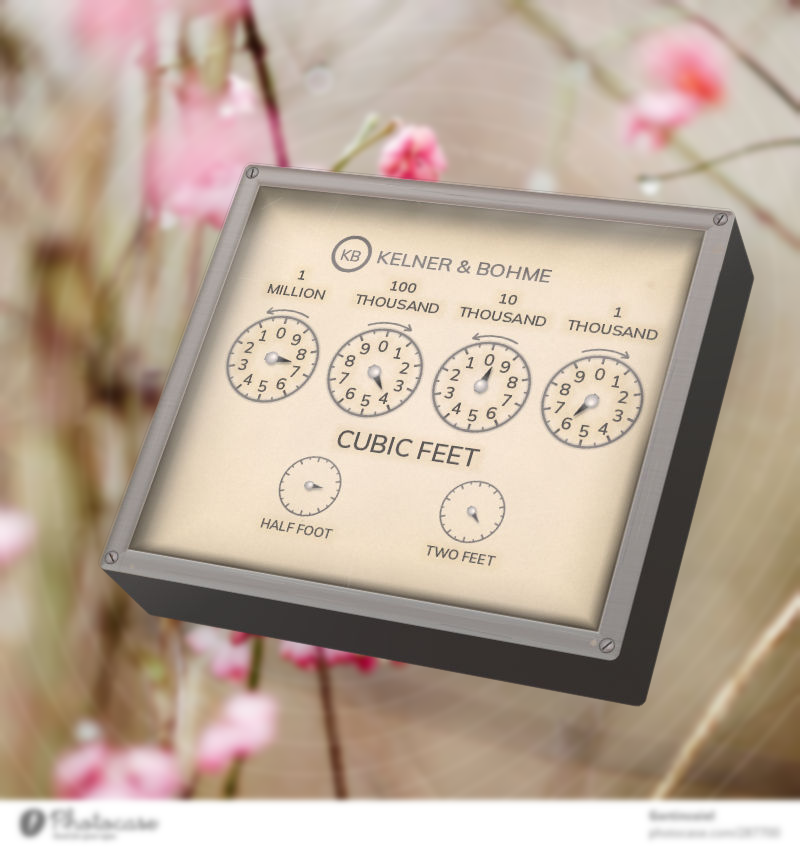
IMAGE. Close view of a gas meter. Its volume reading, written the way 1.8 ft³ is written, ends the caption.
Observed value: 739600 ft³
